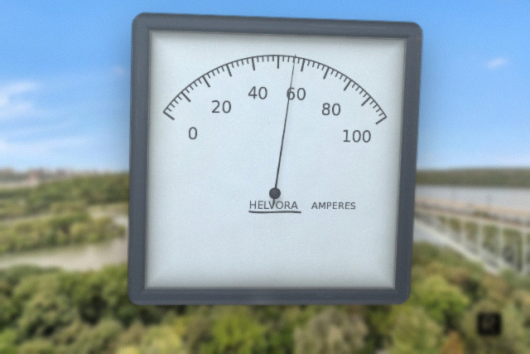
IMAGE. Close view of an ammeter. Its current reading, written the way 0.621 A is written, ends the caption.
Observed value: 56 A
